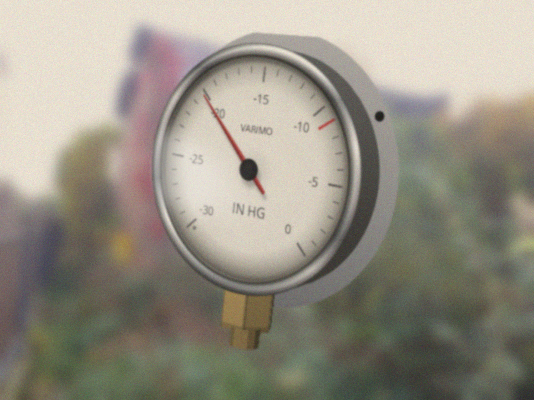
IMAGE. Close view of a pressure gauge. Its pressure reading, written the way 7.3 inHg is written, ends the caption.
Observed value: -20 inHg
